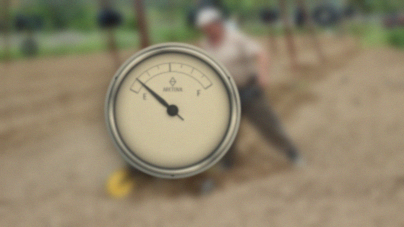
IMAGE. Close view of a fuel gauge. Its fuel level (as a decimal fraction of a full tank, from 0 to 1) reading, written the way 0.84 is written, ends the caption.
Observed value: 0.125
